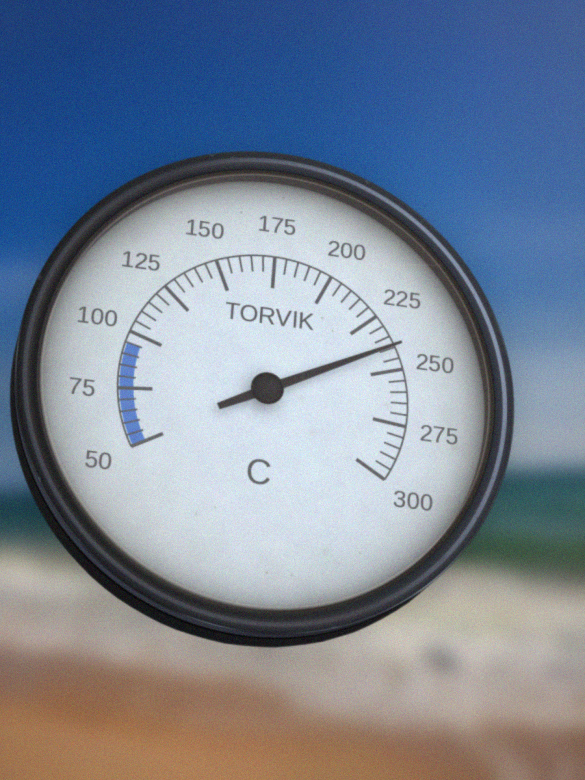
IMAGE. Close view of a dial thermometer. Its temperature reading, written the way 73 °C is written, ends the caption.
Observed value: 240 °C
